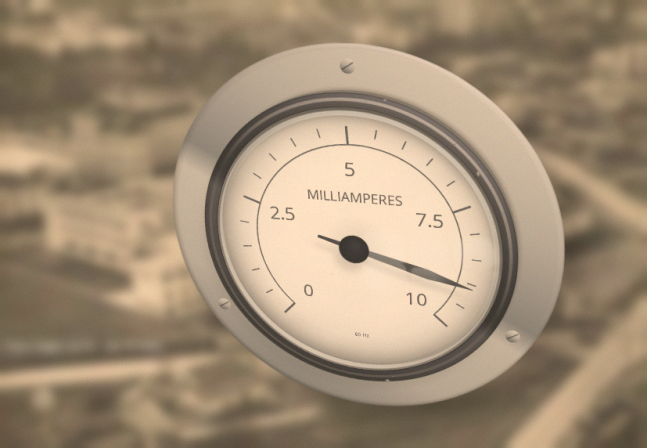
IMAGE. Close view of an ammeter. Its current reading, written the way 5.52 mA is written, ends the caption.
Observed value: 9 mA
